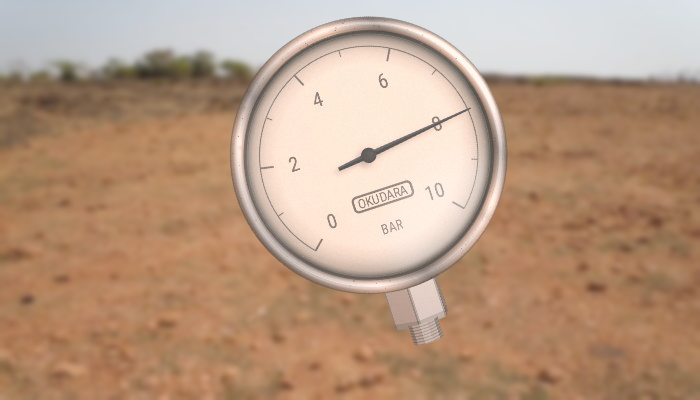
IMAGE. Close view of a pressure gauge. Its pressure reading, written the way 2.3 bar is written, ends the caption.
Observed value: 8 bar
